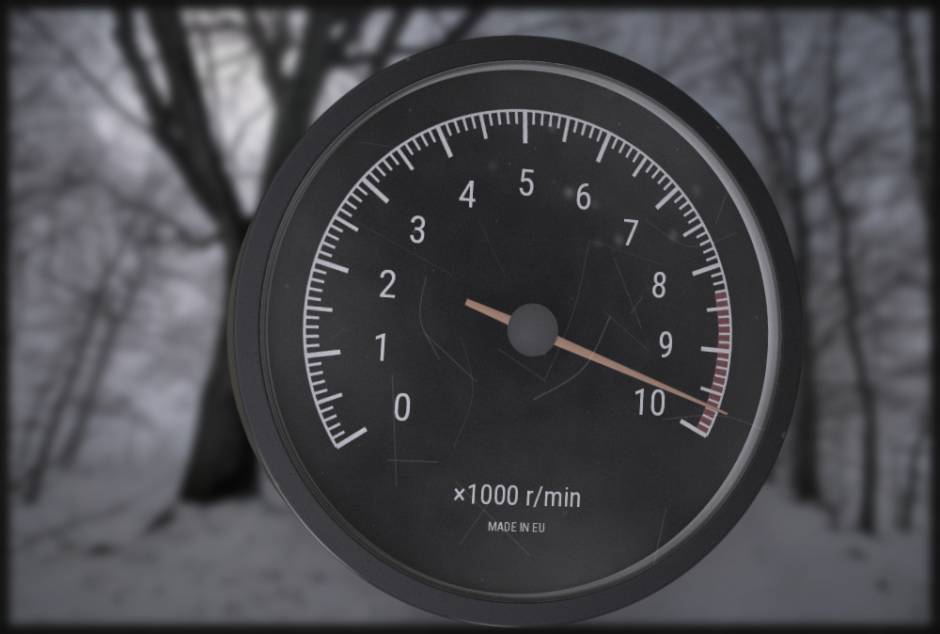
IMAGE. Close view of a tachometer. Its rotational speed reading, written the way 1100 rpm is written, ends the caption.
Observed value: 9700 rpm
